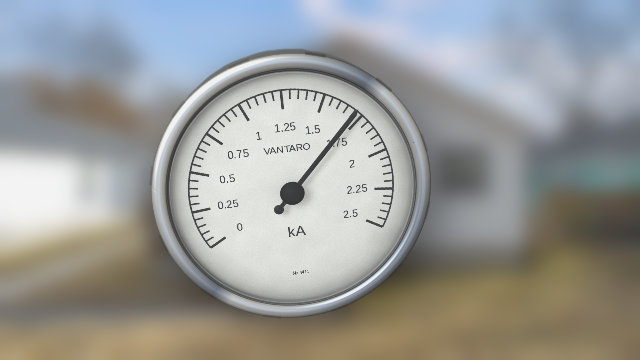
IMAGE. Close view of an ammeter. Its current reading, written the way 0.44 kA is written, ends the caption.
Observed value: 1.7 kA
